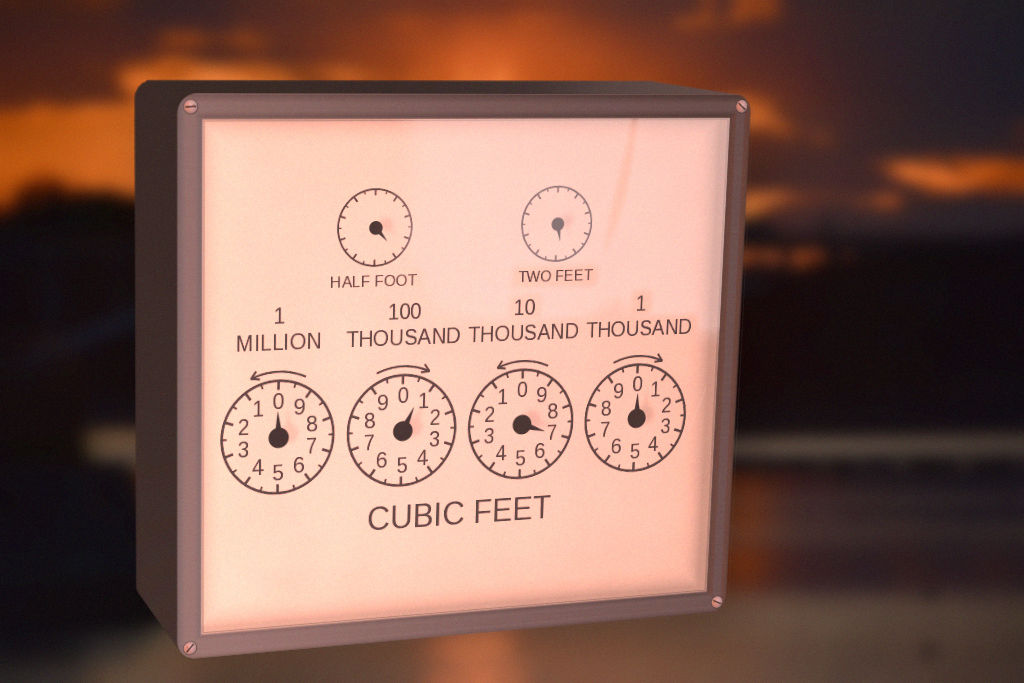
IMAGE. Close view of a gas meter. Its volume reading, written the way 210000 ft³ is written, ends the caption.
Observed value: 7000 ft³
